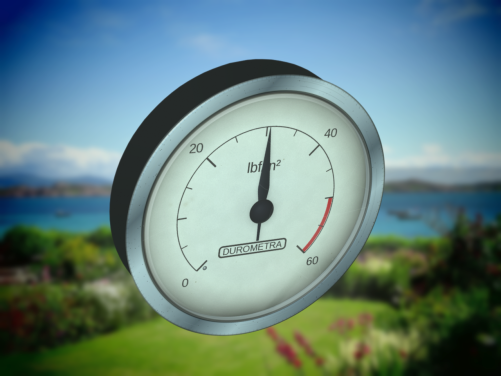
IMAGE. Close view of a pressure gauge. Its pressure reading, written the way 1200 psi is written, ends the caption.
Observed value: 30 psi
